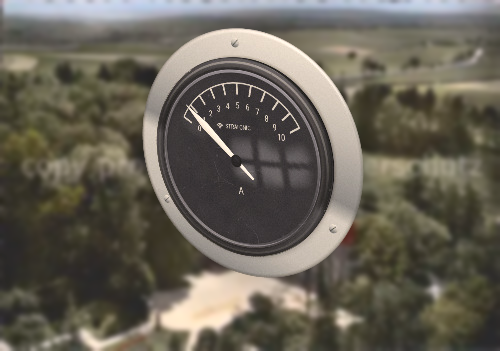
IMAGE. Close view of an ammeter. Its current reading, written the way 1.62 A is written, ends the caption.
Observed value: 1 A
